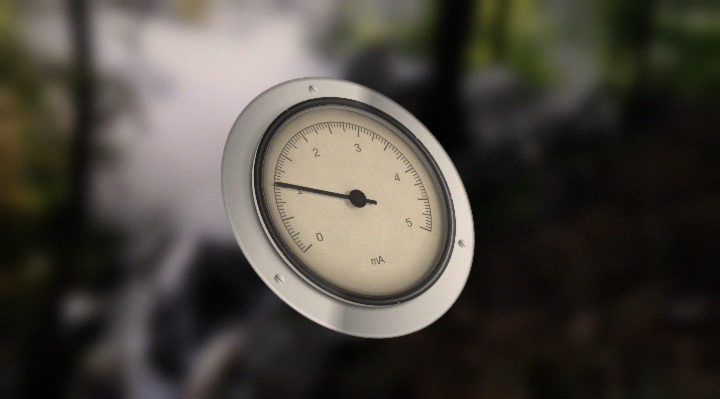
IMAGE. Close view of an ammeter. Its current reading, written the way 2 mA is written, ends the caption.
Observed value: 1 mA
